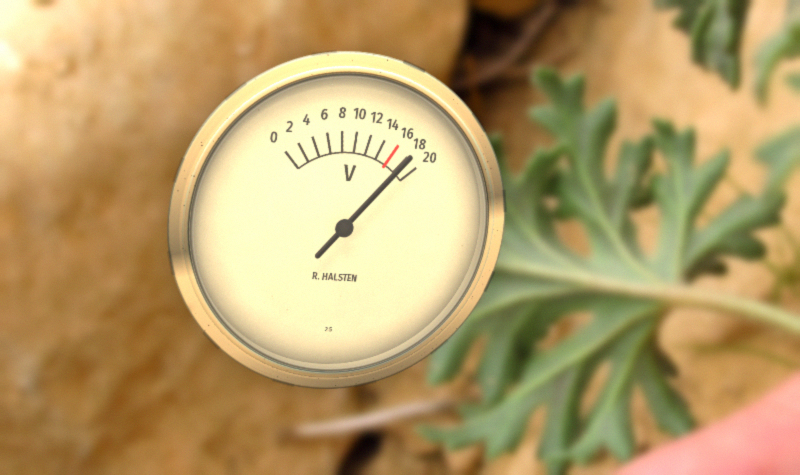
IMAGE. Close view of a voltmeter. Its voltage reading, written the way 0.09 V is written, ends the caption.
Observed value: 18 V
